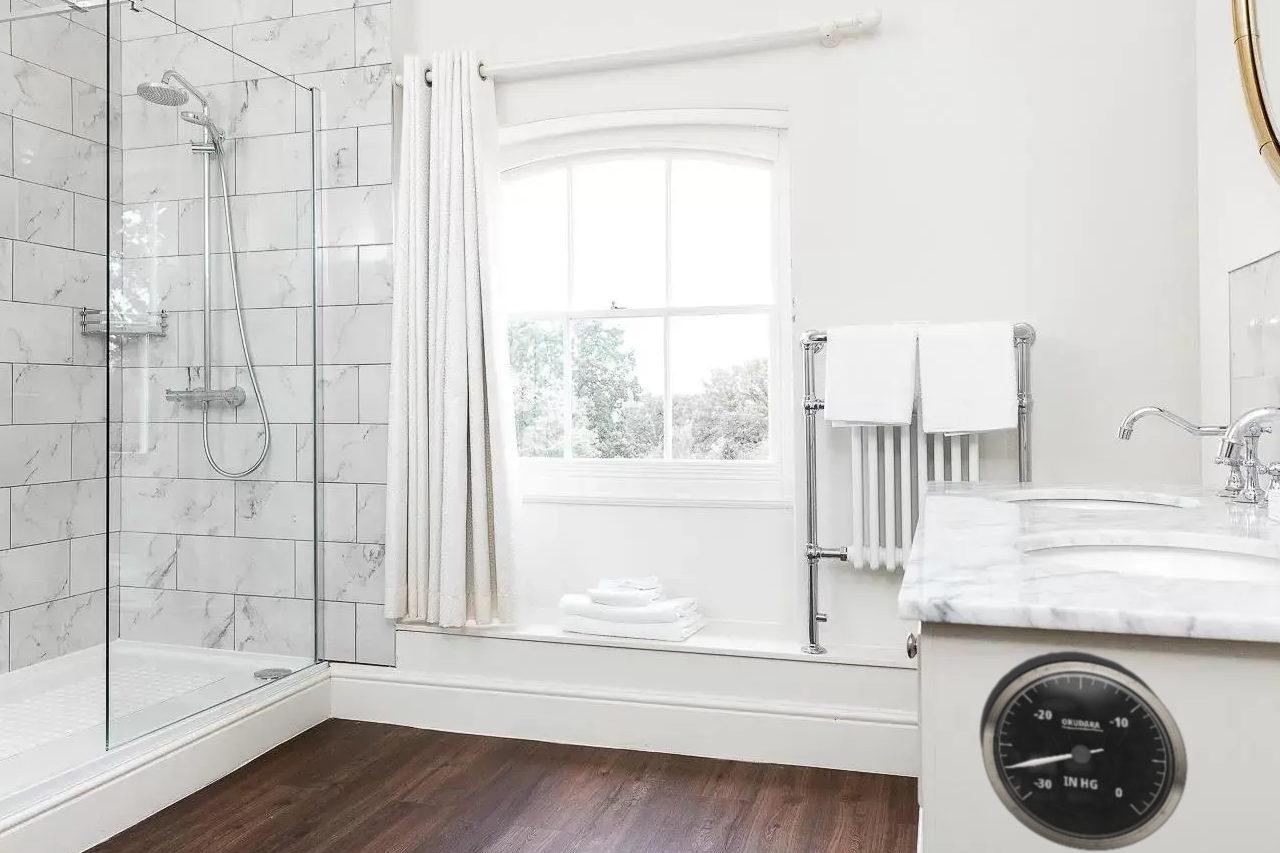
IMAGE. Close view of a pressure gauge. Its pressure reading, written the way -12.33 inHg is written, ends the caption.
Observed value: -27 inHg
